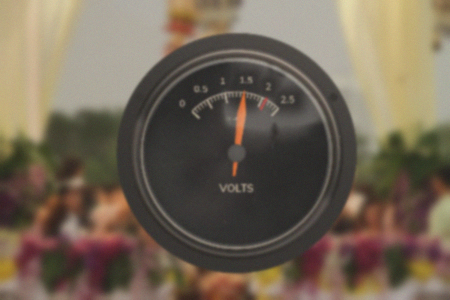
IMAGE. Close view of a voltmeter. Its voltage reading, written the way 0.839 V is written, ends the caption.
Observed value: 1.5 V
